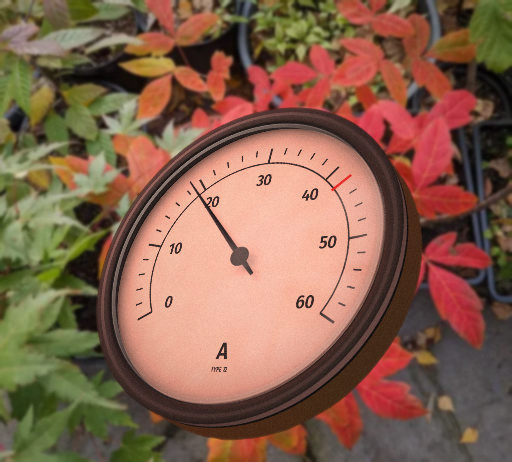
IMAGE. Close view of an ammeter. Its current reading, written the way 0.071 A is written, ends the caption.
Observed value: 19 A
